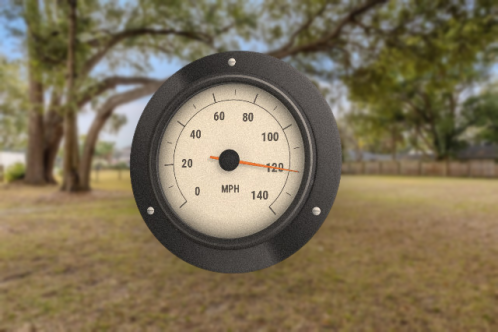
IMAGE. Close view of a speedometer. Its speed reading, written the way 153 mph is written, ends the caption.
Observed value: 120 mph
